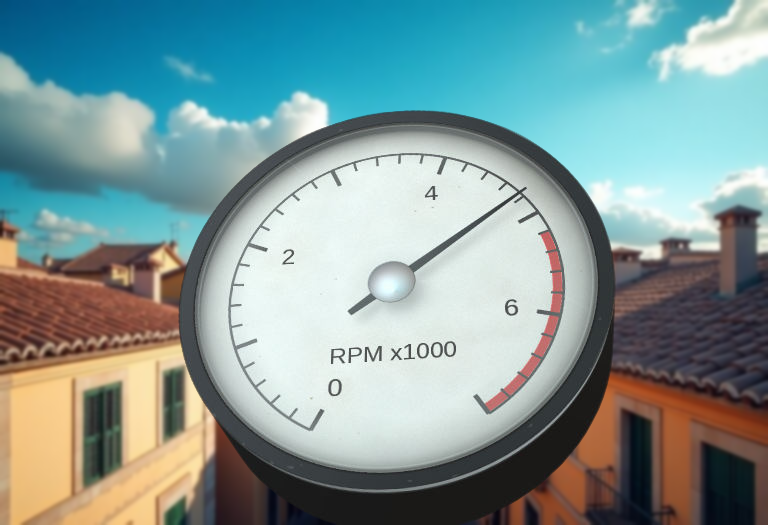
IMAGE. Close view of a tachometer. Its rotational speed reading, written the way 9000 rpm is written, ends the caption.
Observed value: 4800 rpm
